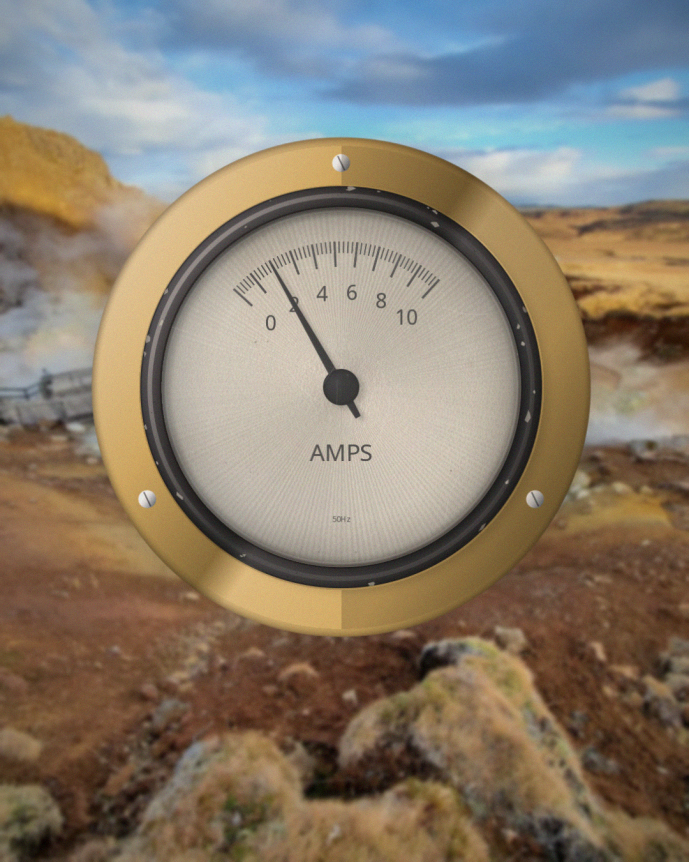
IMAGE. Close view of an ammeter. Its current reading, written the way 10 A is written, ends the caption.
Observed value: 2 A
